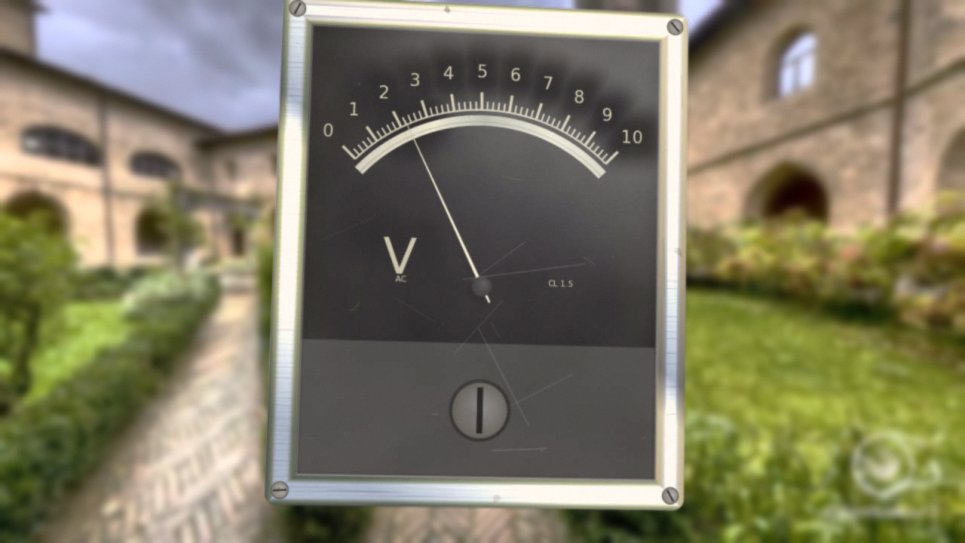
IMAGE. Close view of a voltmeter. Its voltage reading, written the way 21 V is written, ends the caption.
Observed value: 2.2 V
